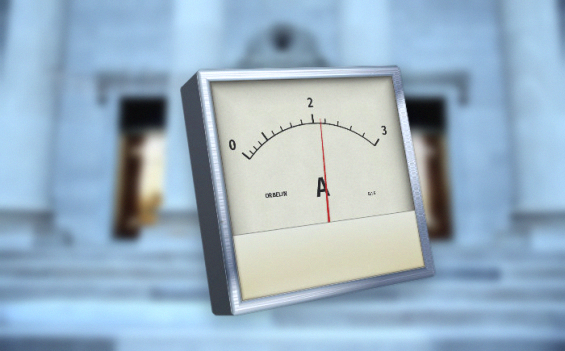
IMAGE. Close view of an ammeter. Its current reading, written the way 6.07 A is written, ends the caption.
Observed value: 2.1 A
